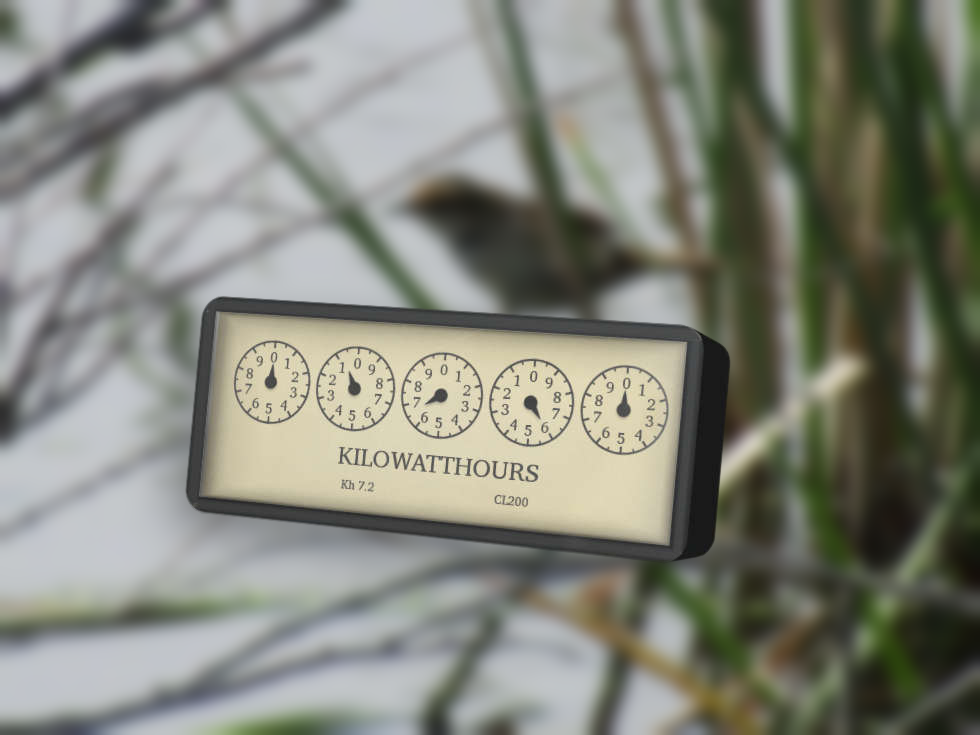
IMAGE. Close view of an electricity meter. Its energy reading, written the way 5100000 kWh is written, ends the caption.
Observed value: 660 kWh
